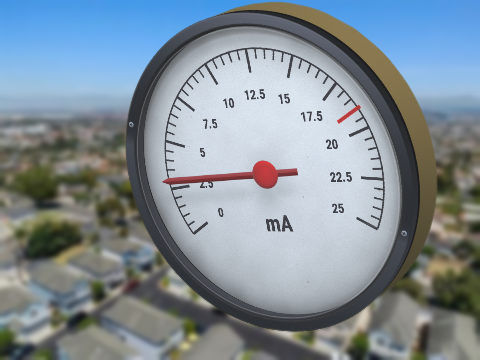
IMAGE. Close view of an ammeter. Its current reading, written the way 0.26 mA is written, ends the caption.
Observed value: 3 mA
